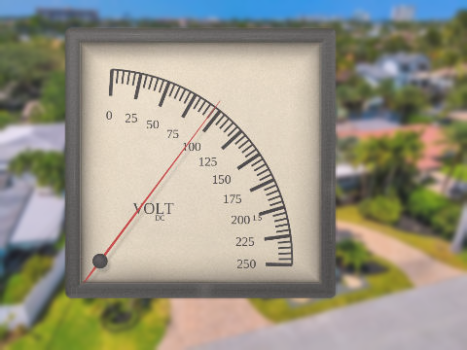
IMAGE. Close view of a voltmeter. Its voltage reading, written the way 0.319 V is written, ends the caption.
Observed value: 95 V
